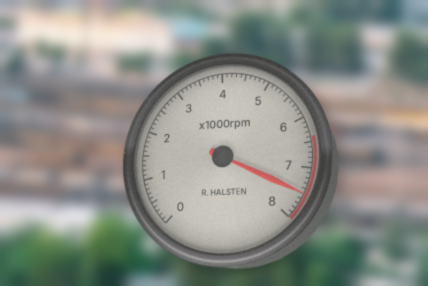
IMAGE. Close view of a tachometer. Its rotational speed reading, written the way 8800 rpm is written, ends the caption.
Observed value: 7500 rpm
